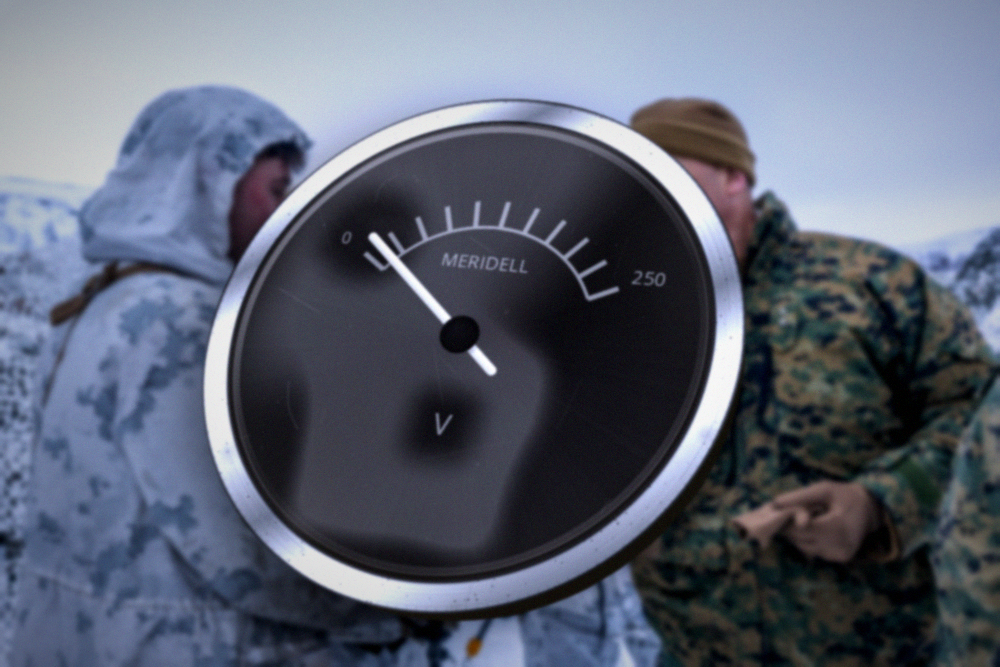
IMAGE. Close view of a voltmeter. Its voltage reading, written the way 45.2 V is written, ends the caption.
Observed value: 12.5 V
